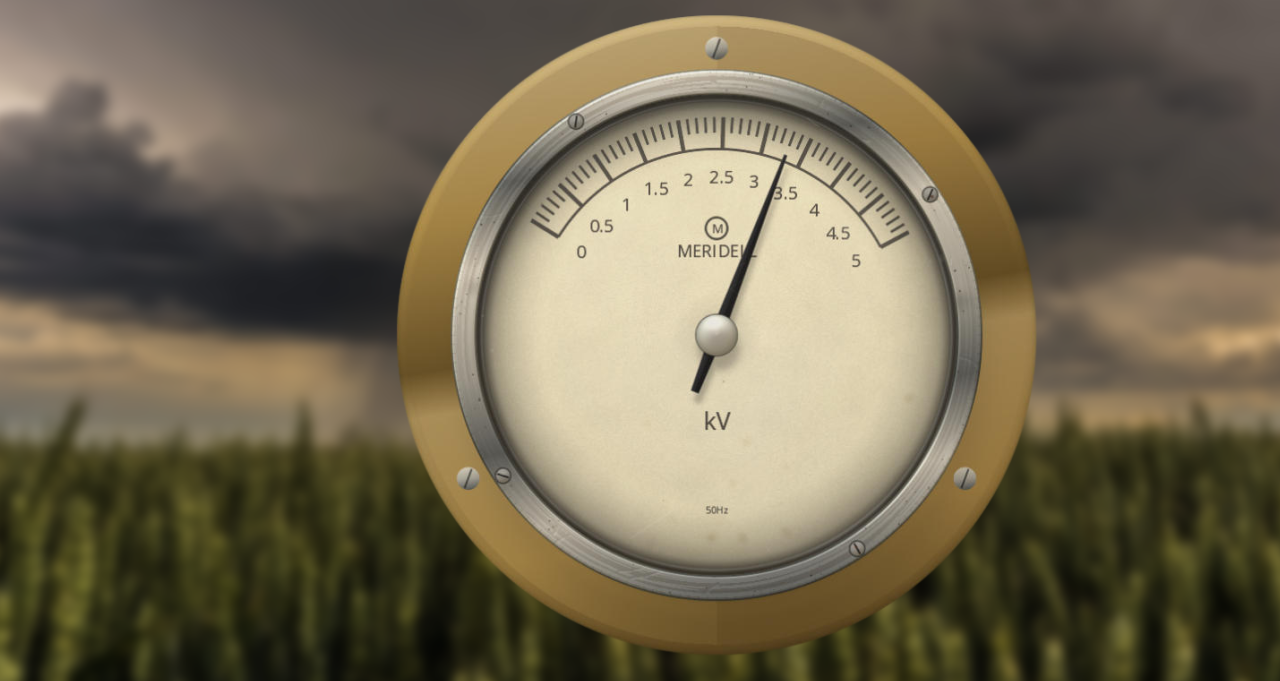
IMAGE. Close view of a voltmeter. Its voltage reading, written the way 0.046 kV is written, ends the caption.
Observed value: 3.3 kV
